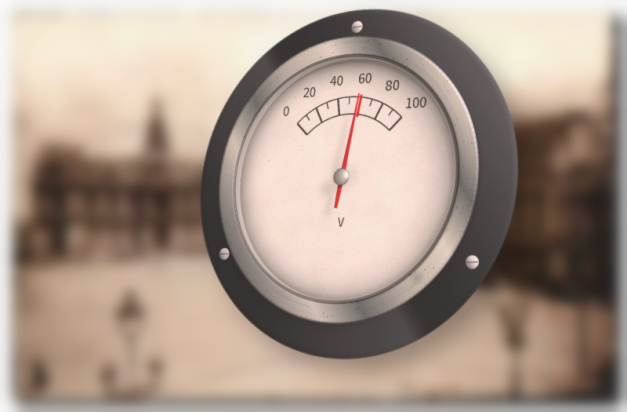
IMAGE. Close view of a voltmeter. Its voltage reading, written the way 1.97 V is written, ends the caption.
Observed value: 60 V
